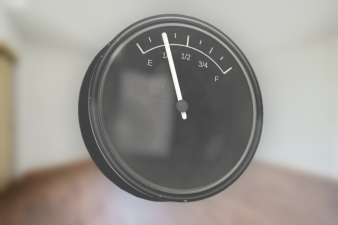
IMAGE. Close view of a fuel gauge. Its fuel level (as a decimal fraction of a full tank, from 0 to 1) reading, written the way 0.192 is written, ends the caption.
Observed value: 0.25
